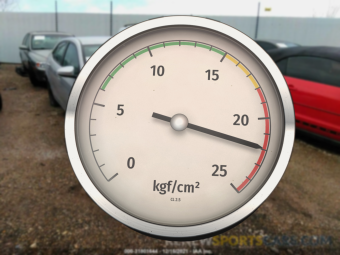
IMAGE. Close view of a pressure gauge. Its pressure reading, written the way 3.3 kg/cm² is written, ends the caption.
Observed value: 22 kg/cm²
